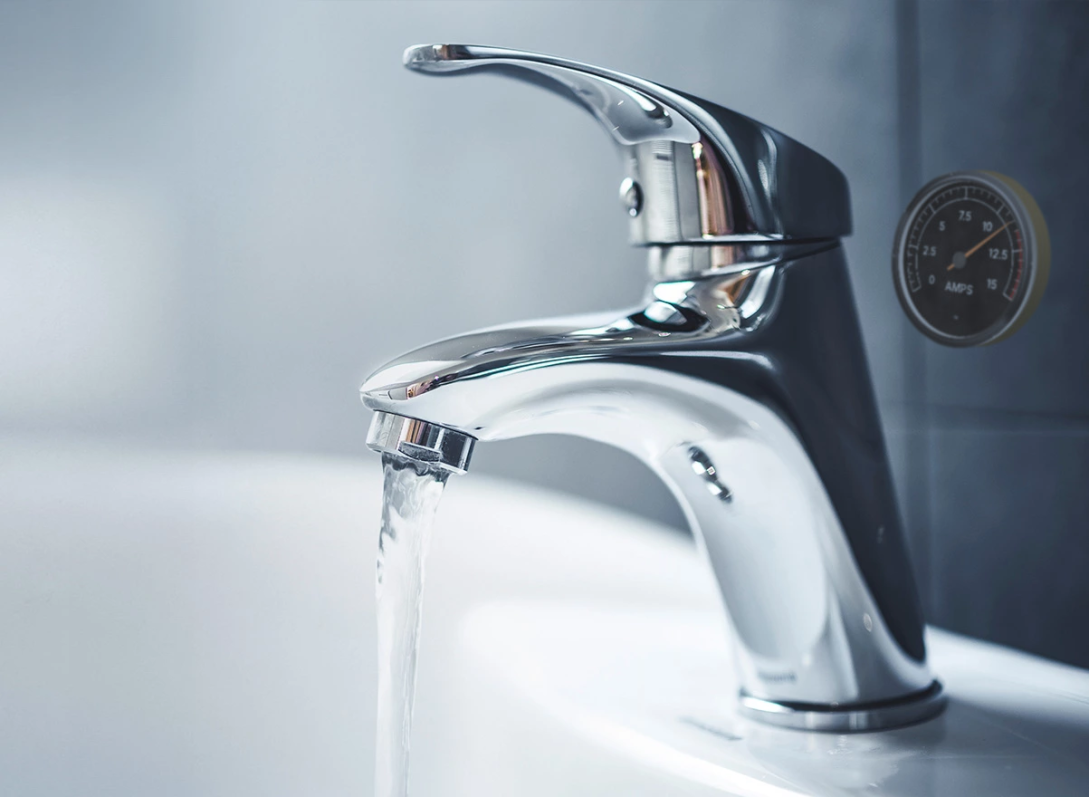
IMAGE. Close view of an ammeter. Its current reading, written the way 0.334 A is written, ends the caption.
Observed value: 11 A
